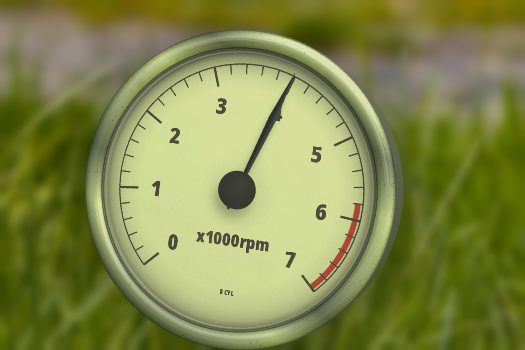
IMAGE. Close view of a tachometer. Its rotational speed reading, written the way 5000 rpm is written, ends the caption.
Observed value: 4000 rpm
